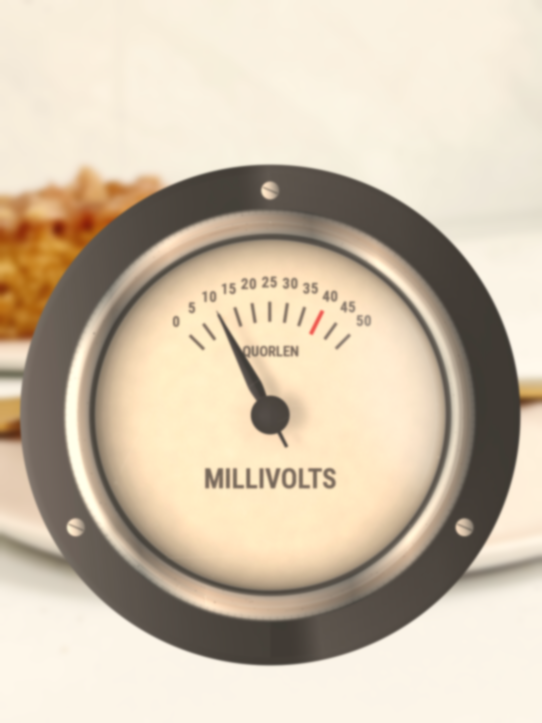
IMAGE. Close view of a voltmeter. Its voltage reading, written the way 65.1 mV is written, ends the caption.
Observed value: 10 mV
